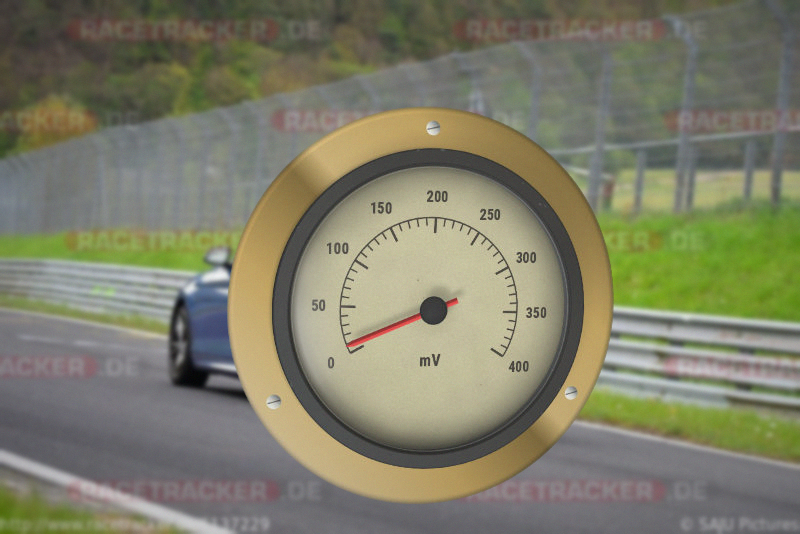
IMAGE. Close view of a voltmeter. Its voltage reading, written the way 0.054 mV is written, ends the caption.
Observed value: 10 mV
